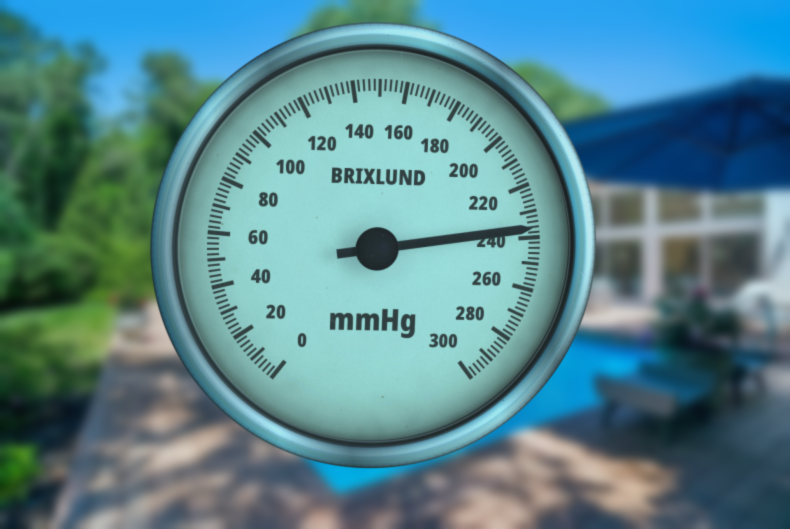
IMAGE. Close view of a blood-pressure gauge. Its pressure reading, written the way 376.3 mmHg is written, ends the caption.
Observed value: 236 mmHg
